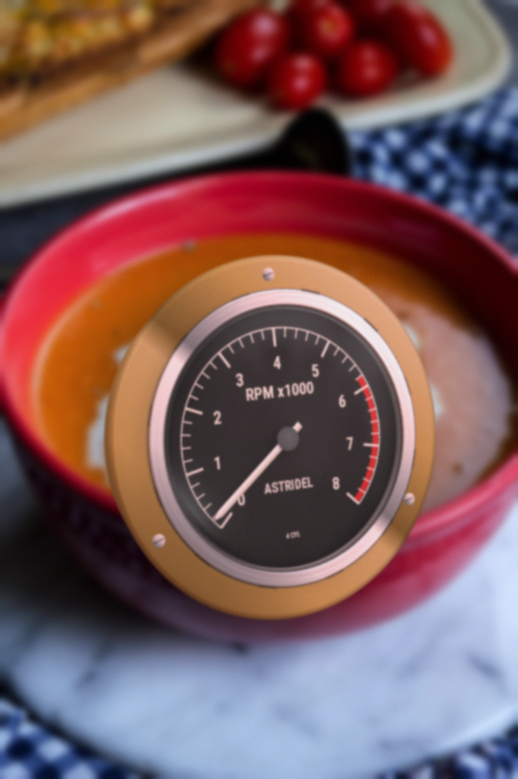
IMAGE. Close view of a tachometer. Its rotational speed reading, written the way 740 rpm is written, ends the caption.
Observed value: 200 rpm
